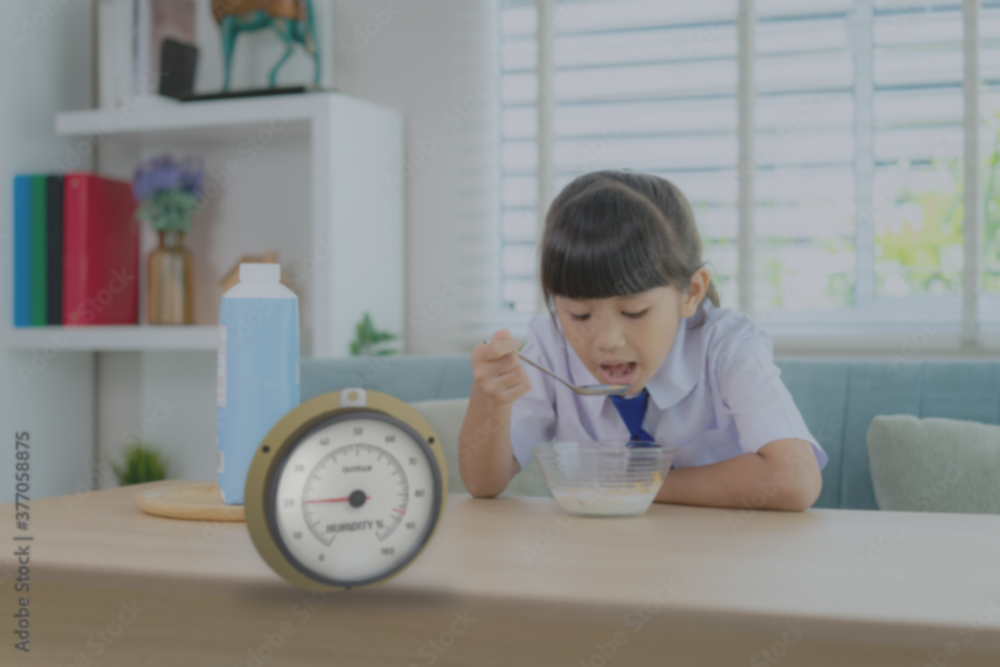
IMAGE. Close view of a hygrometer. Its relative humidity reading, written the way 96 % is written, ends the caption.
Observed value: 20 %
